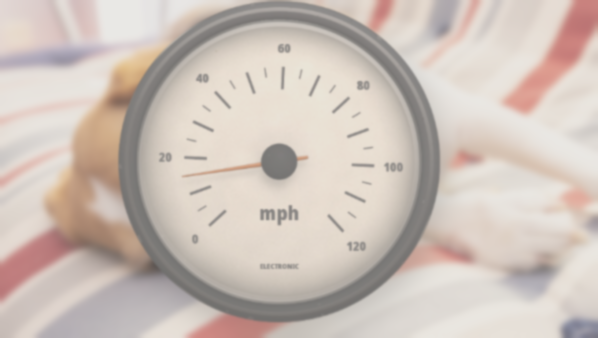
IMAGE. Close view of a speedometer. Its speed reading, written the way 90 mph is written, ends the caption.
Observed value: 15 mph
